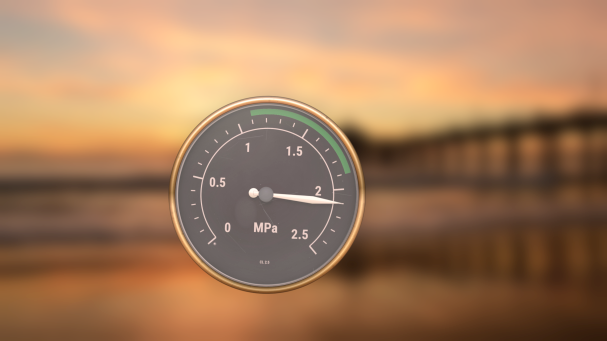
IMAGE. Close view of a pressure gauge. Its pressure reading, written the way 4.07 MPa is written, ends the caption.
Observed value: 2.1 MPa
